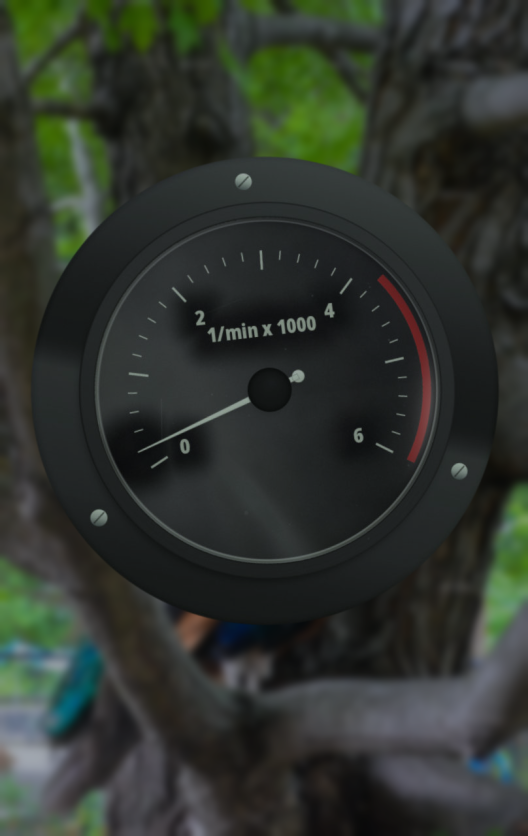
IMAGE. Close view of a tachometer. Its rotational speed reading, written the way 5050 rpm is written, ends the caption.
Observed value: 200 rpm
